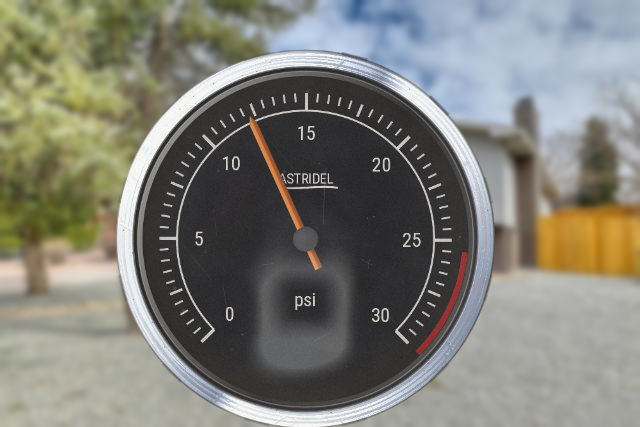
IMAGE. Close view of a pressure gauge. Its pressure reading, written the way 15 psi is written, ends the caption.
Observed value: 12.25 psi
